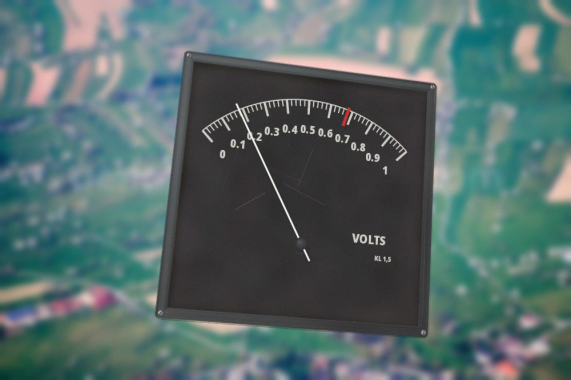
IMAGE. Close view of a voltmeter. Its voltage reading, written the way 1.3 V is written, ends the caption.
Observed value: 0.18 V
